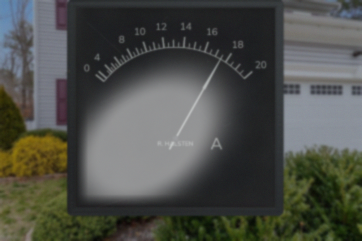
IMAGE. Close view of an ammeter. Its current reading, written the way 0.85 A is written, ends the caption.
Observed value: 17.5 A
